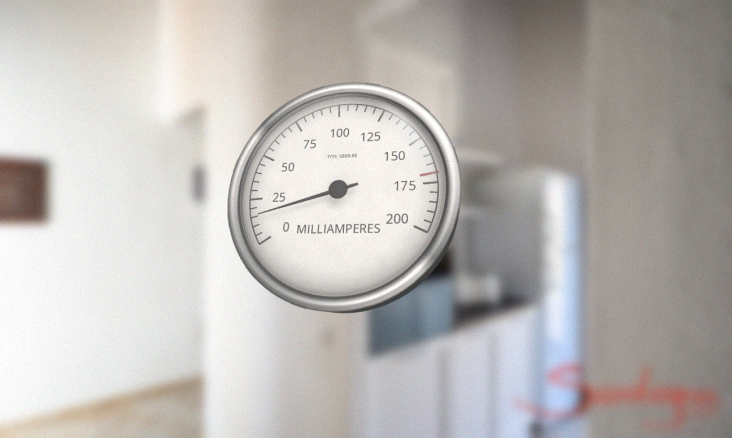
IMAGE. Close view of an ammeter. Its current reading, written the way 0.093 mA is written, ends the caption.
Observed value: 15 mA
